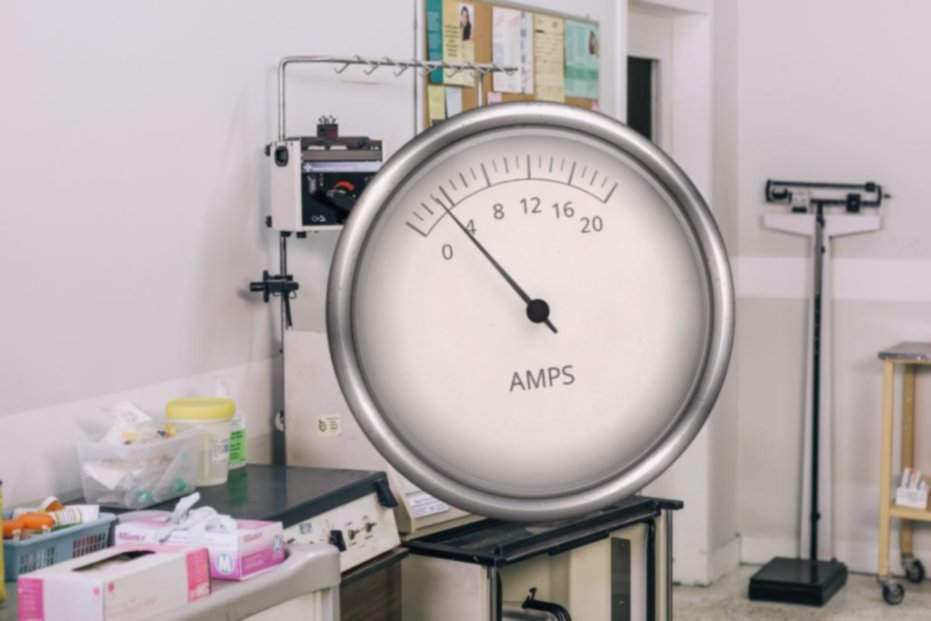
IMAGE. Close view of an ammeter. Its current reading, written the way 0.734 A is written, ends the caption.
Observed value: 3 A
